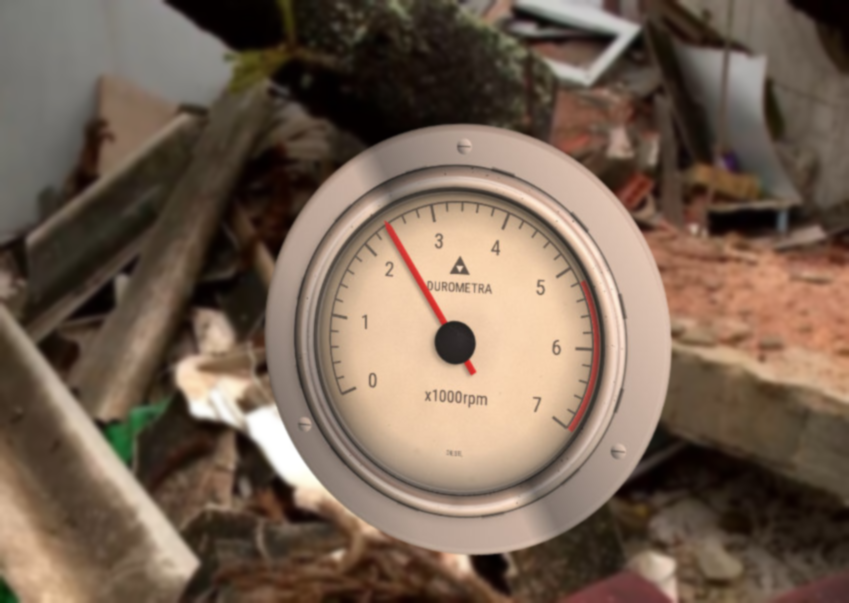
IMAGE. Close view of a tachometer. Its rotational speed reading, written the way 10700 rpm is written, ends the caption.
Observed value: 2400 rpm
